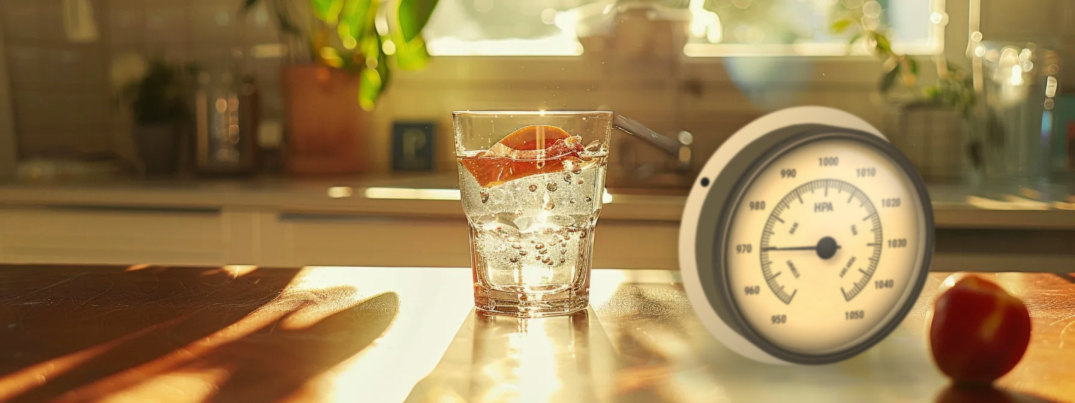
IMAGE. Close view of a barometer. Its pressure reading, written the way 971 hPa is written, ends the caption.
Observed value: 970 hPa
